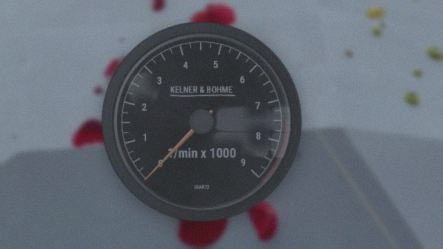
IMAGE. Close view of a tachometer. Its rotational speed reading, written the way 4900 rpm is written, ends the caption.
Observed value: 0 rpm
